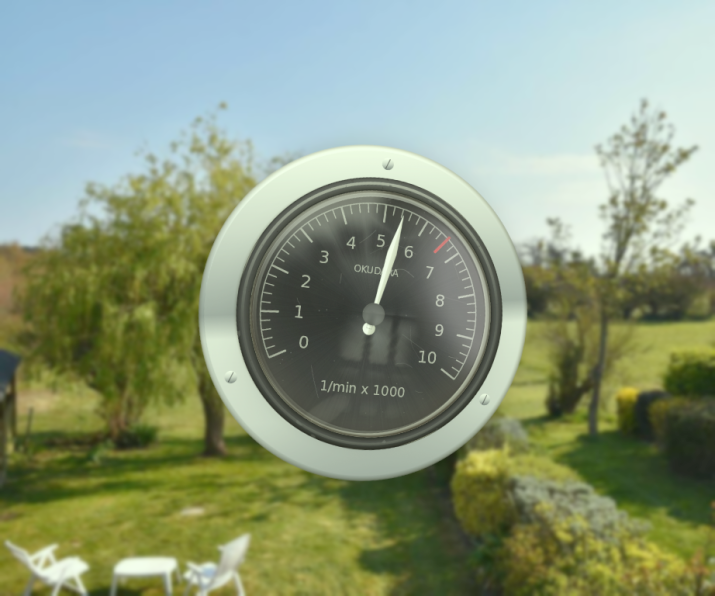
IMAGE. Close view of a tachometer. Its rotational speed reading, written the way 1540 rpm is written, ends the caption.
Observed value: 5400 rpm
